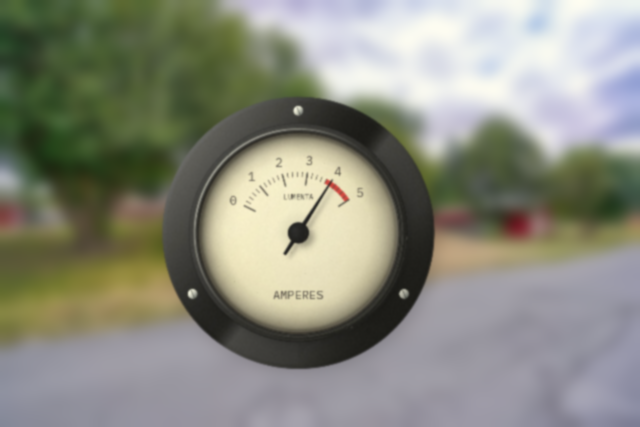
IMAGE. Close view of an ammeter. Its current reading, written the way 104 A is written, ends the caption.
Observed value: 4 A
